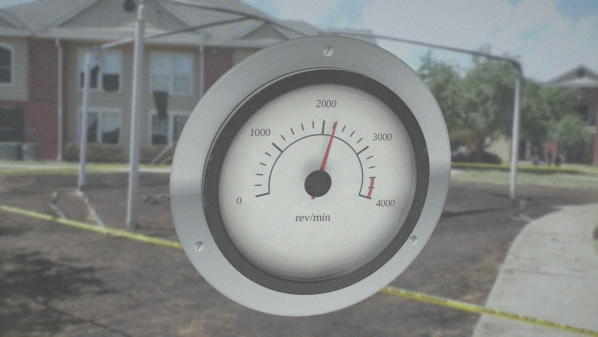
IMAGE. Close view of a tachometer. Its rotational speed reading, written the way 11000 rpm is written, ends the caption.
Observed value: 2200 rpm
